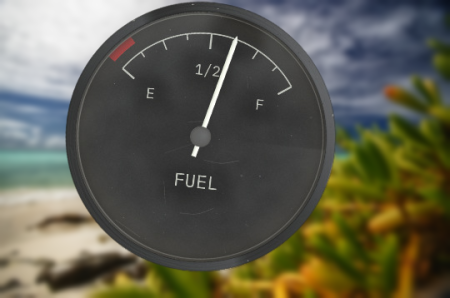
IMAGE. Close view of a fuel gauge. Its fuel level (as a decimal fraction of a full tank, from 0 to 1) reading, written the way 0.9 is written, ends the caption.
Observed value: 0.625
